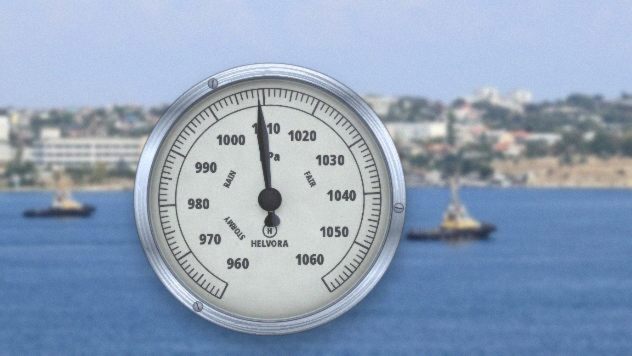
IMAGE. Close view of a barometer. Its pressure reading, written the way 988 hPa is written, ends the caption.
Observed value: 1009 hPa
